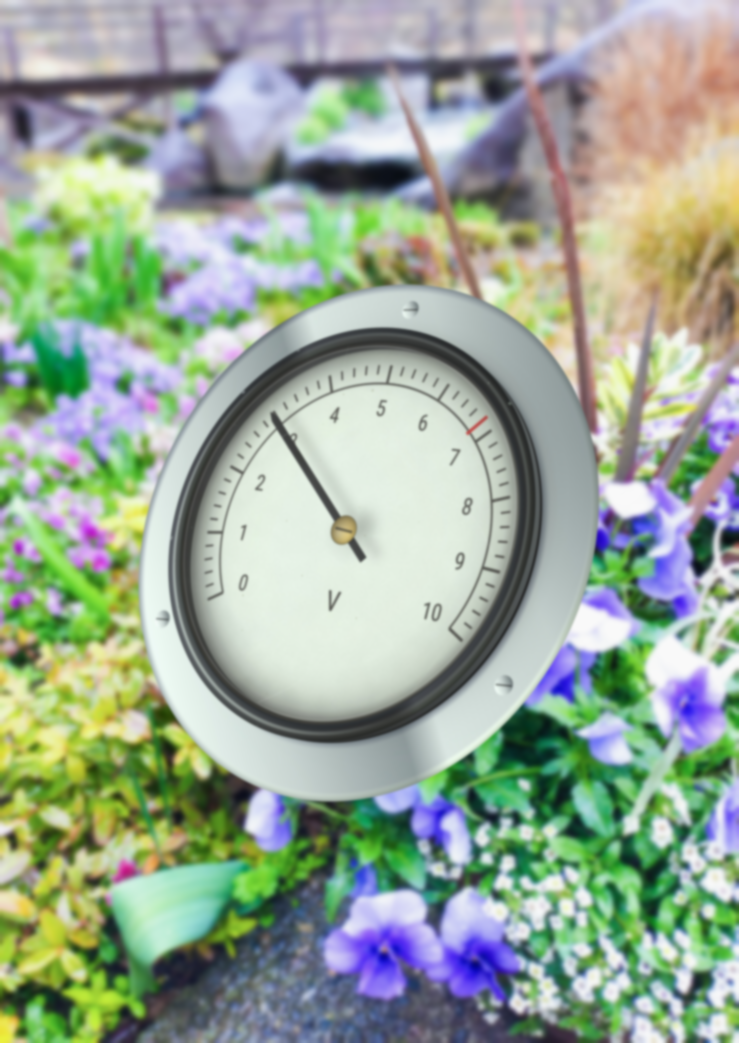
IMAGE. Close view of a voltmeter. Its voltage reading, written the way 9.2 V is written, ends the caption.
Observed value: 3 V
